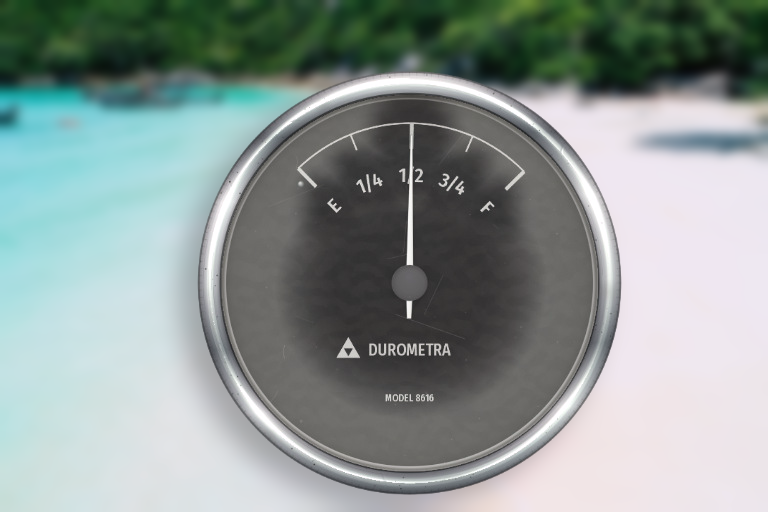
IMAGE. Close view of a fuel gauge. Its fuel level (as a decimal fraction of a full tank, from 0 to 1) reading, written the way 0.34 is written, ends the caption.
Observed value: 0.5
